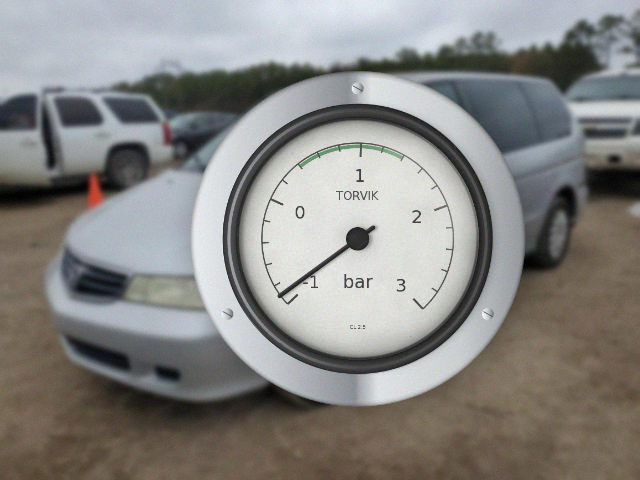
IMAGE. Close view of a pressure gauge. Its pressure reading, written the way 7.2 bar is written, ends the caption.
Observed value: -0.9 bar
